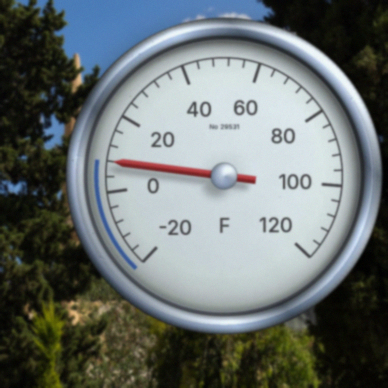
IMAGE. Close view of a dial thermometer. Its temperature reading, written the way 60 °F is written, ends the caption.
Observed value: 8 °F
